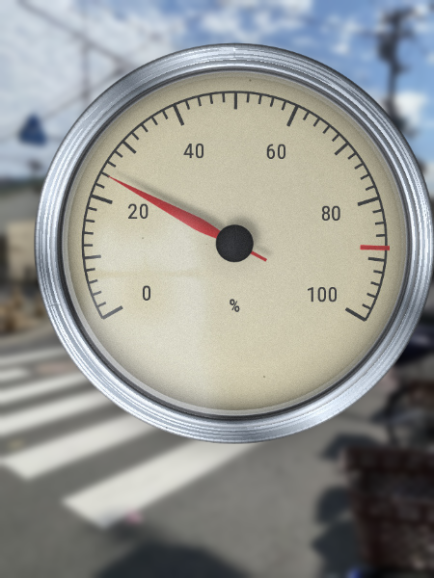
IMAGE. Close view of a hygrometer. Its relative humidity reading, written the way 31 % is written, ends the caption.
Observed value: 24 %
